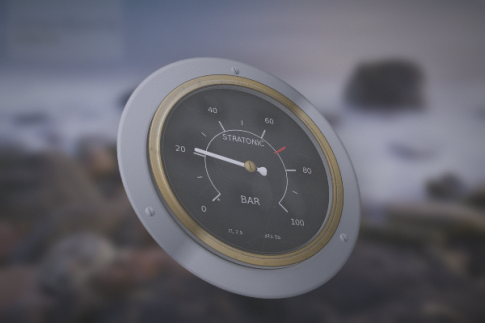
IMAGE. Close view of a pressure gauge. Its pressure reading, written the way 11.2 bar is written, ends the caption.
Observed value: 20 bar
